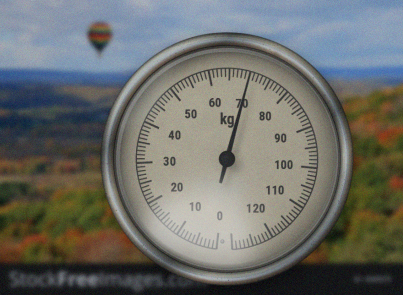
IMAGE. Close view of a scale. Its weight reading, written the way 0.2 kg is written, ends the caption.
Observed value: 70 kg
